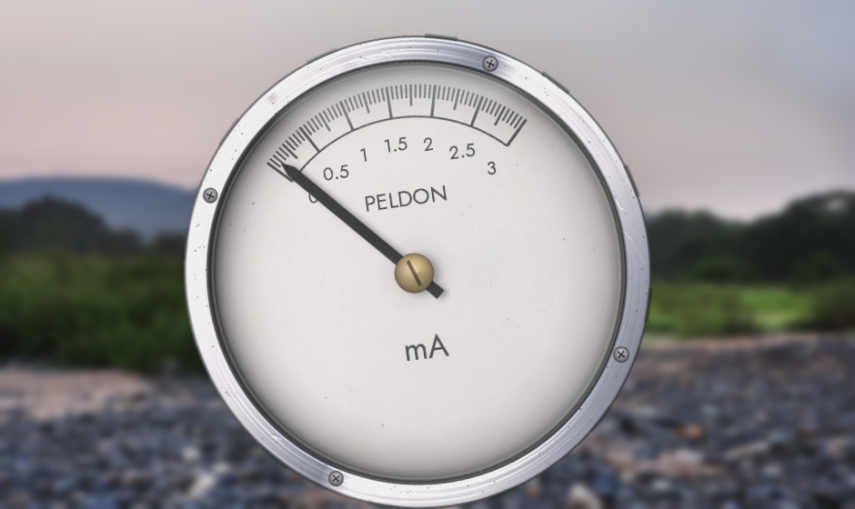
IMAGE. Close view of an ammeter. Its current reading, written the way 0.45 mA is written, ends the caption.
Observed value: 0.1 mA
